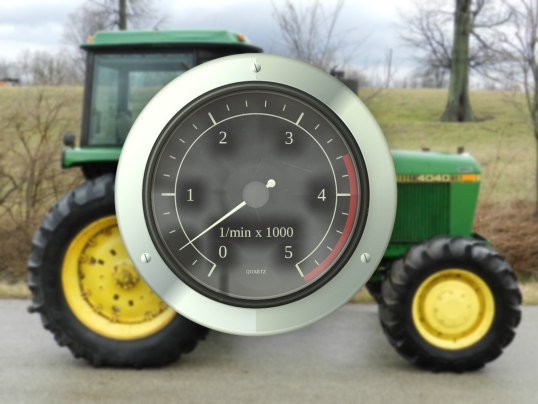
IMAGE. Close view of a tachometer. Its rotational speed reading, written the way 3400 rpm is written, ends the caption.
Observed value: 400 rpm
